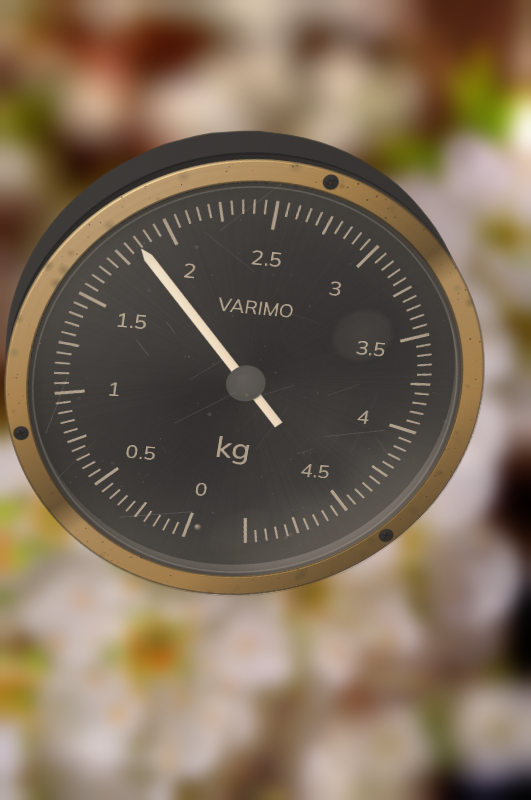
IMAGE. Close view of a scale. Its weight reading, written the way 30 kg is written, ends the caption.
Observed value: 1.85 kg
